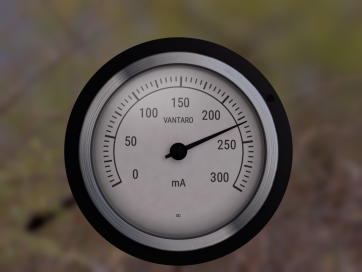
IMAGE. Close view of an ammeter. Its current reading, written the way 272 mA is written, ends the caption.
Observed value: 230 mA
